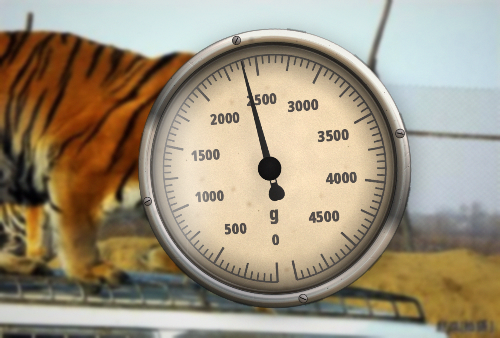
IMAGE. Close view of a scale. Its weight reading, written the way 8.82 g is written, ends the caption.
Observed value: 2400 g
